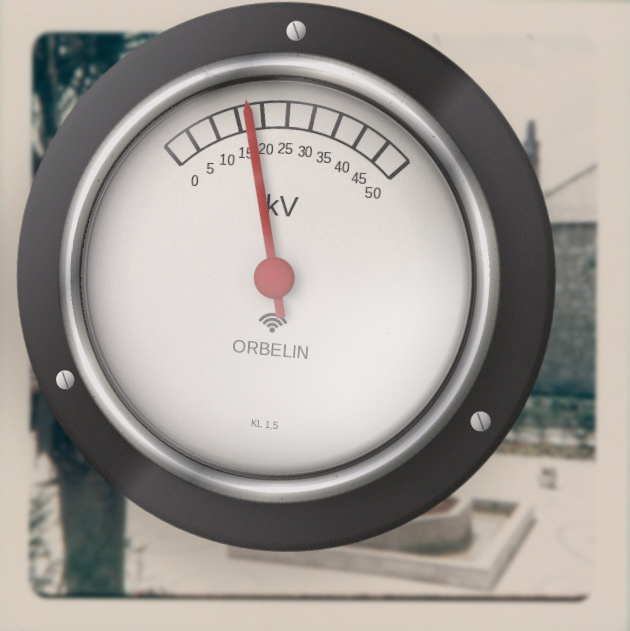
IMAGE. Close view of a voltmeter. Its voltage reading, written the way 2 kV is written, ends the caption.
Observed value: 17.5 kV
